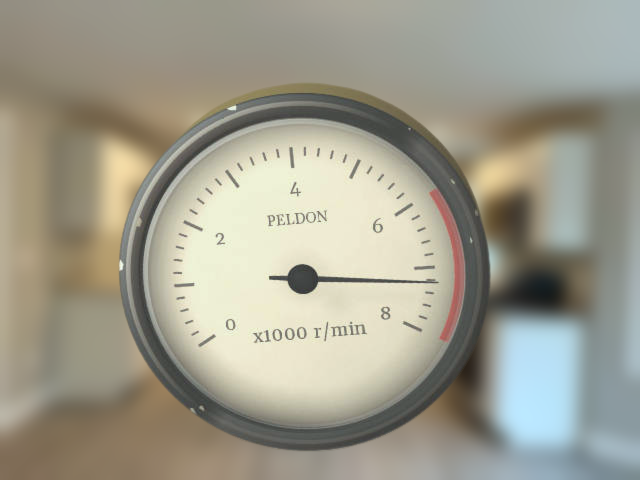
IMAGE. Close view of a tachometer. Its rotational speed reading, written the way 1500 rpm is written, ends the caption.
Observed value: 7200 rpm
